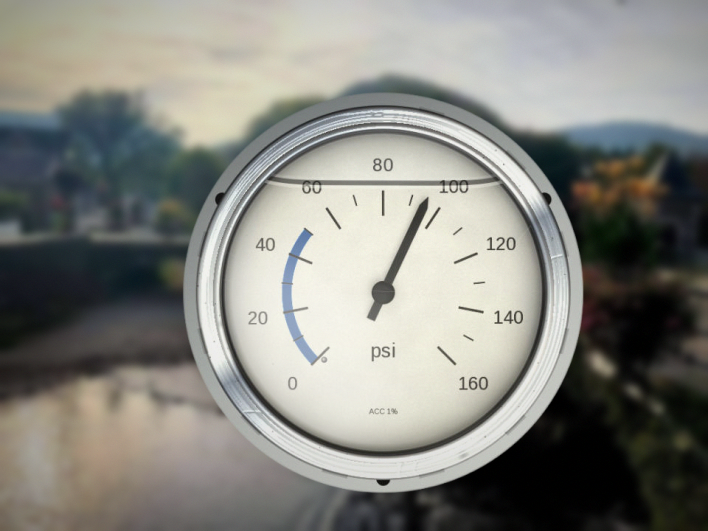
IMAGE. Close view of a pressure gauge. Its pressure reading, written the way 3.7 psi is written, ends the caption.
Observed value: 95 psi
